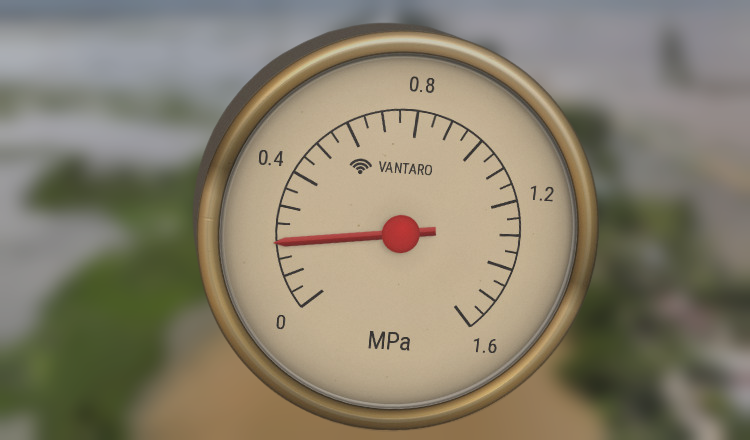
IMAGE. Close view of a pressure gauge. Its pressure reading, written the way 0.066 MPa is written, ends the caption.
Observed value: 0.2 MPa
